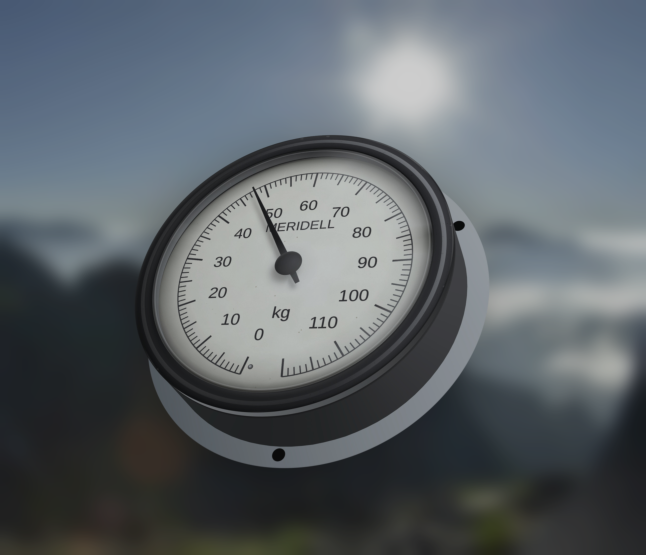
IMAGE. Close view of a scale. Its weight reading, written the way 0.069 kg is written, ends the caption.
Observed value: 48 kg
